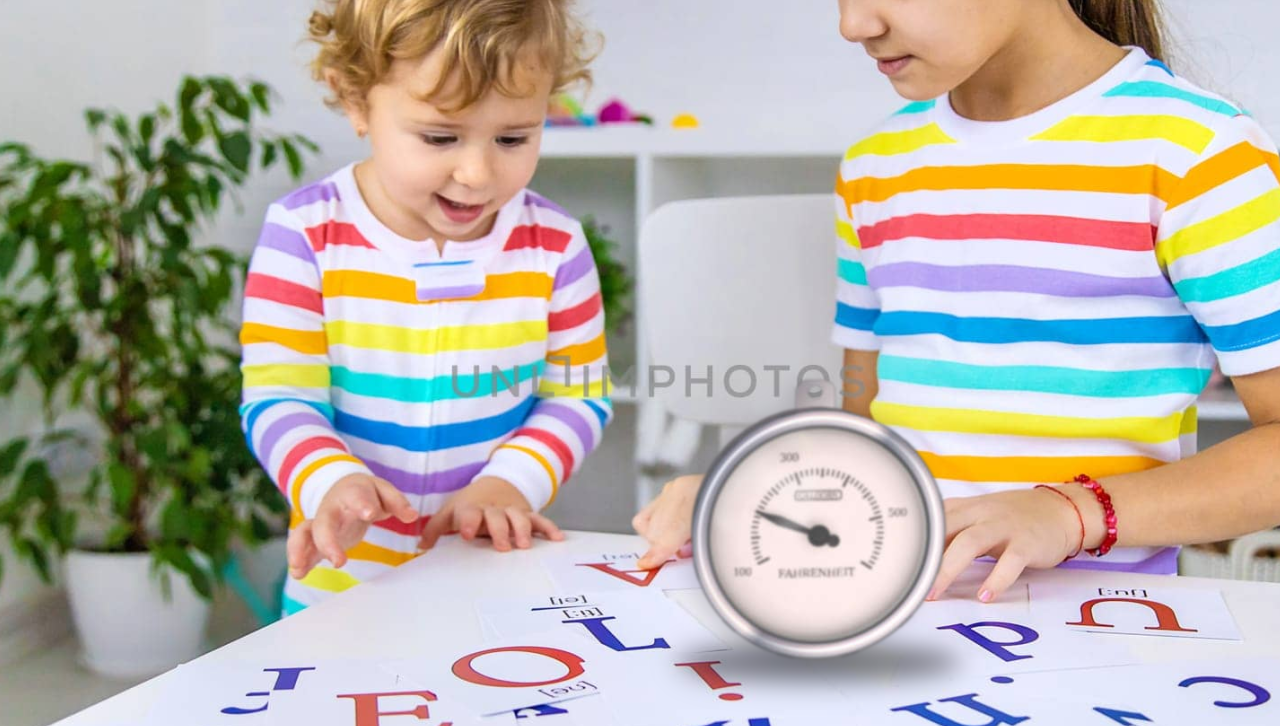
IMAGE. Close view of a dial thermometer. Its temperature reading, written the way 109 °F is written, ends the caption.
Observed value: 200 °F
